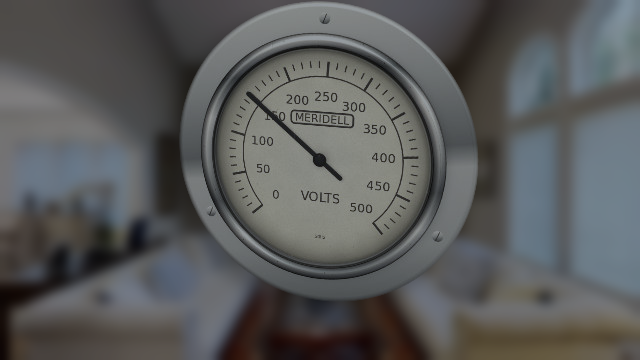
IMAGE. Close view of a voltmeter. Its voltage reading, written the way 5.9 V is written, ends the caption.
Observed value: 150 V
